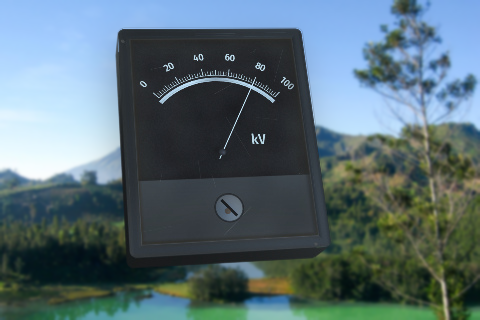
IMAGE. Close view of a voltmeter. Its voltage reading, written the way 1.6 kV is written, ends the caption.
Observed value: 80 kV
